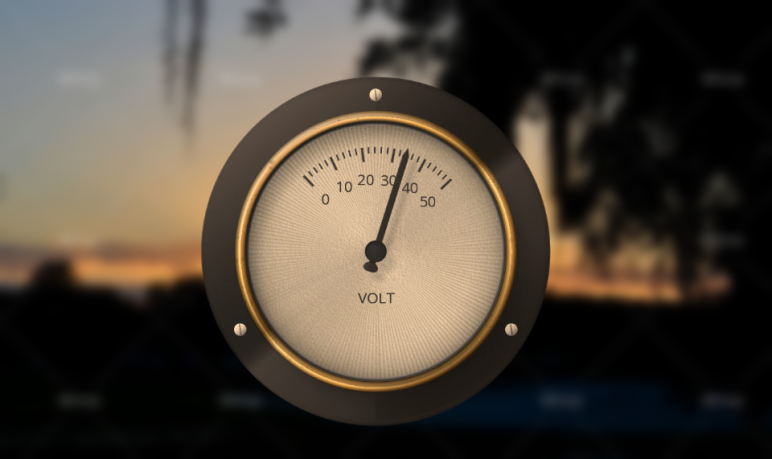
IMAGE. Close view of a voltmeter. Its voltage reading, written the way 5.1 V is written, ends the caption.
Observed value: 34 V
